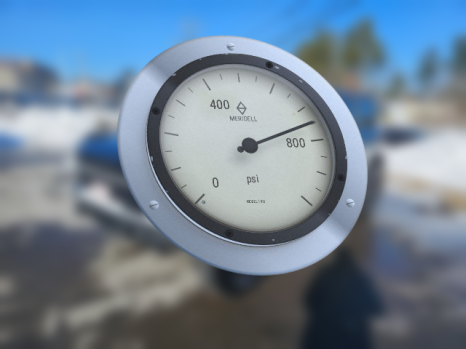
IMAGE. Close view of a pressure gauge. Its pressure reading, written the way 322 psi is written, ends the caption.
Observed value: 750 psi
